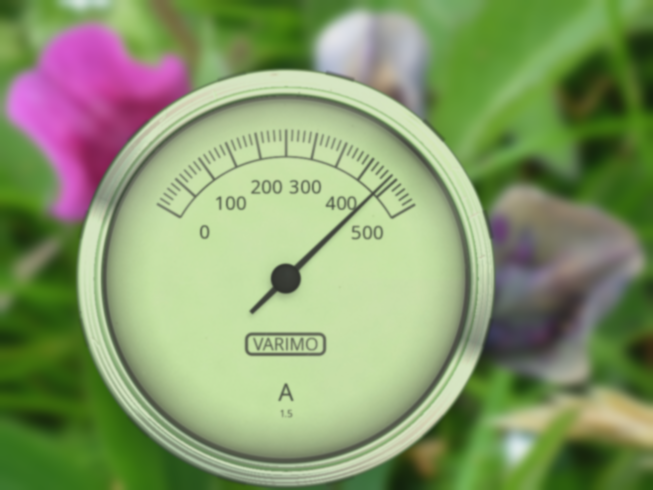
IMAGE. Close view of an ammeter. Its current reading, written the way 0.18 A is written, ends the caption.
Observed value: 440 A
